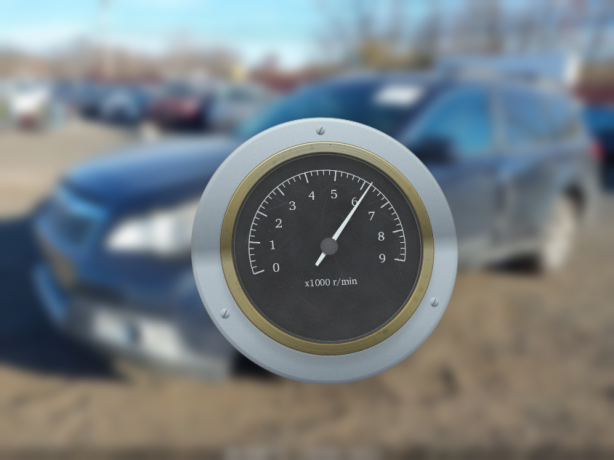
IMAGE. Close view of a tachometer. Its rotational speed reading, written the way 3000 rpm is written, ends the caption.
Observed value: 6200 rpm
